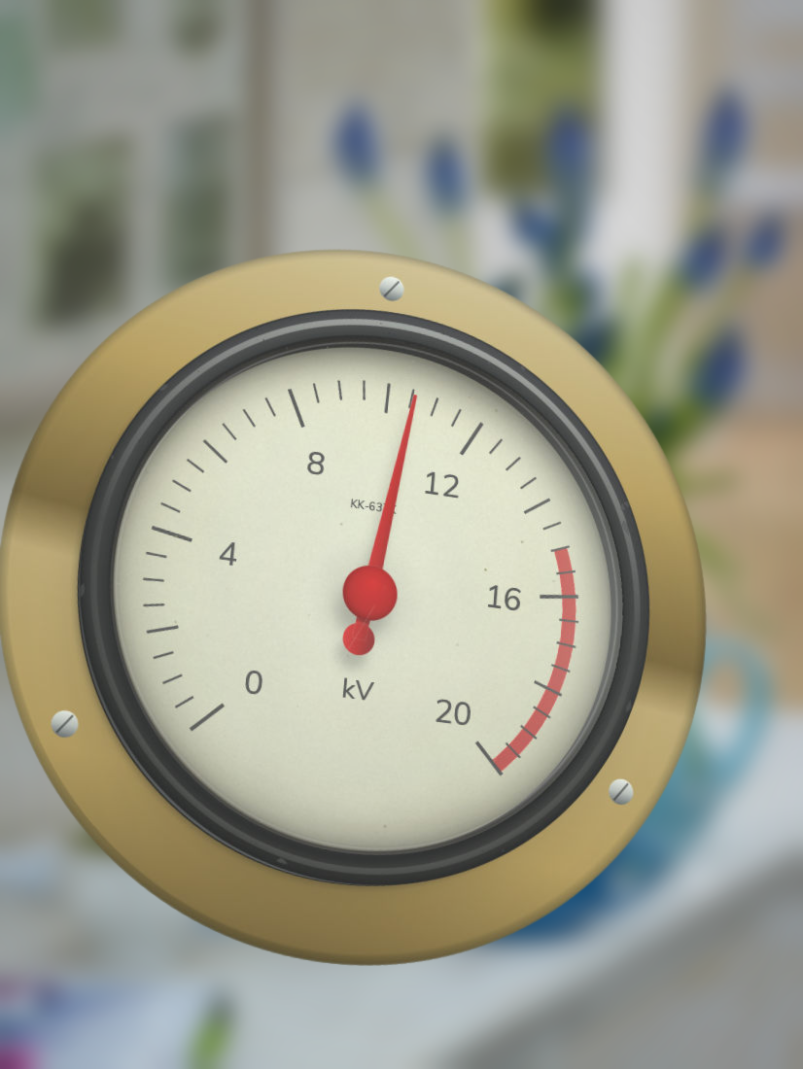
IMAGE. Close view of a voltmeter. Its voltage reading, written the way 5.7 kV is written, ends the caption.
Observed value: 10.5 kV
